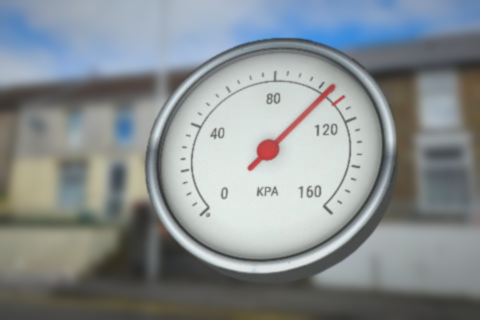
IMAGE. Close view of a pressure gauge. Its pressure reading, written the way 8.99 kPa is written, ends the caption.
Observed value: 105 kPa
